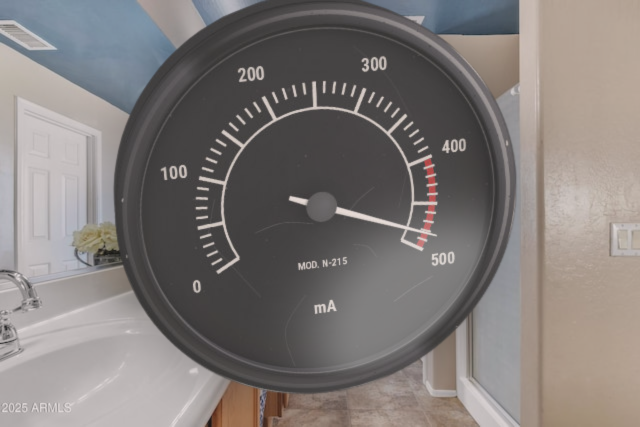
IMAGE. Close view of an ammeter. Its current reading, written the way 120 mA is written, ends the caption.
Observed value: 480 mA
